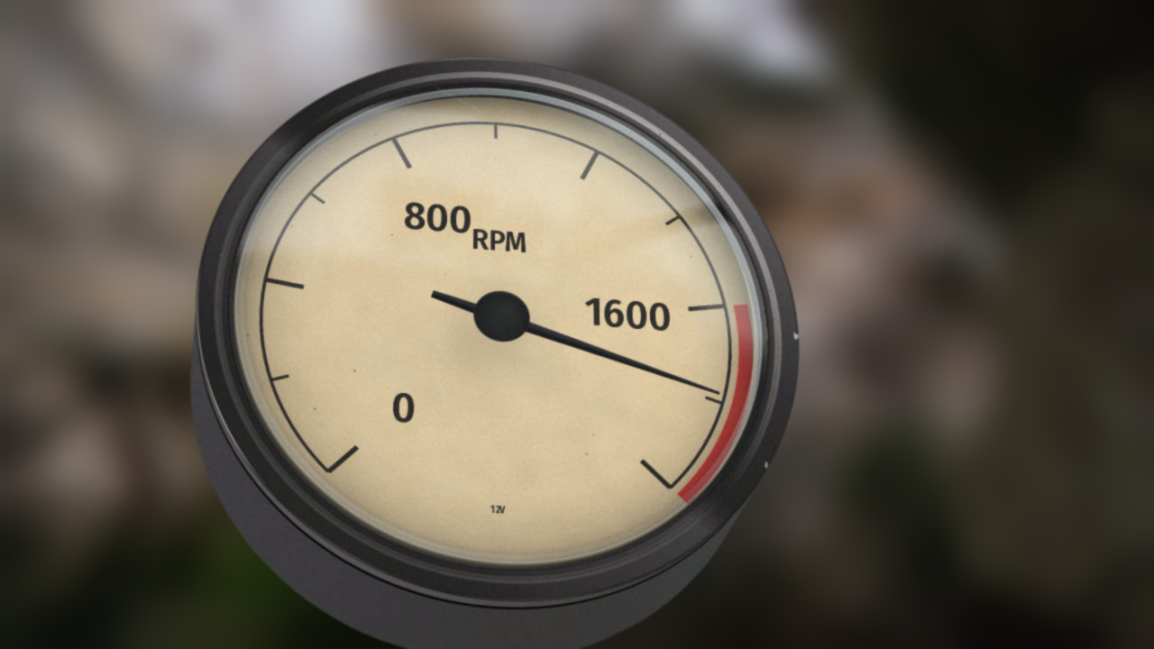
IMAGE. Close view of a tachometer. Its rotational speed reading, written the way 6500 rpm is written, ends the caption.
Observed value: 1800 rpm
